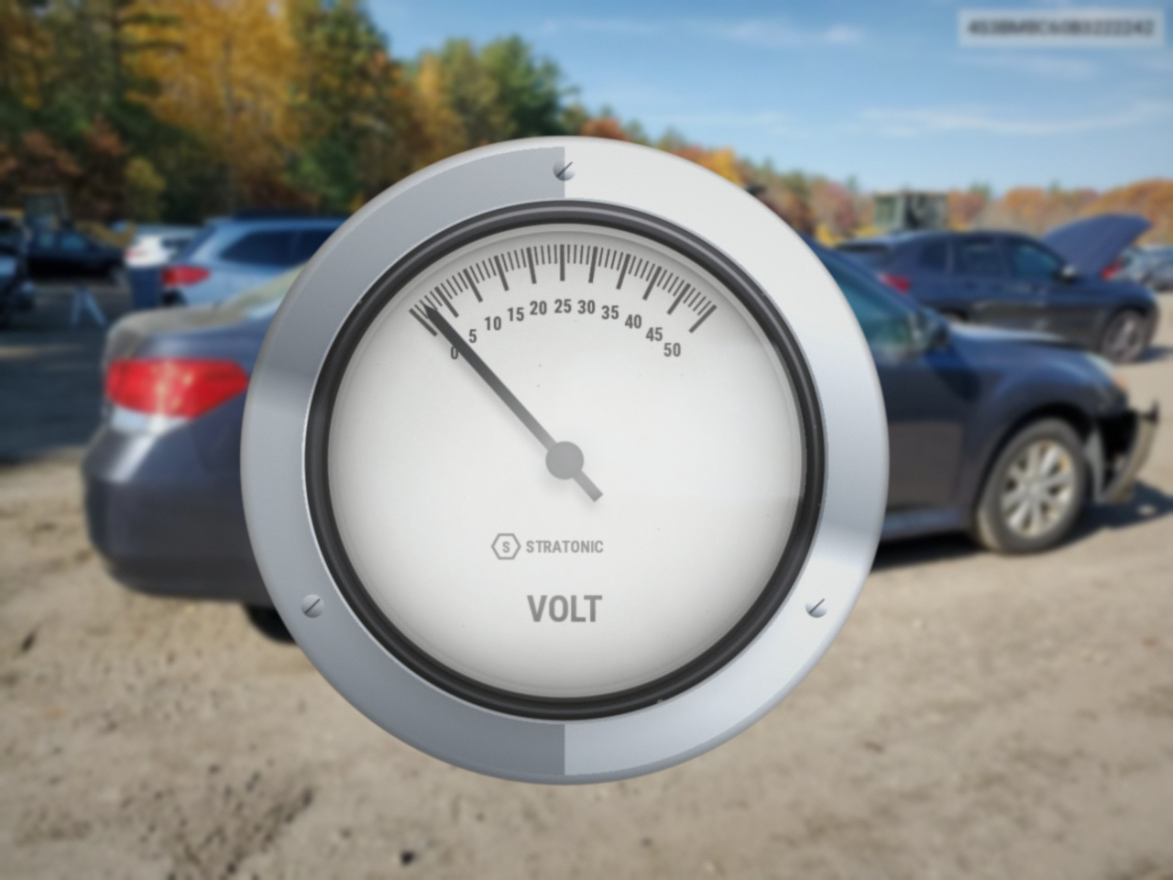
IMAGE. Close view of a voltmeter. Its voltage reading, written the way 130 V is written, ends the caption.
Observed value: 2 V
